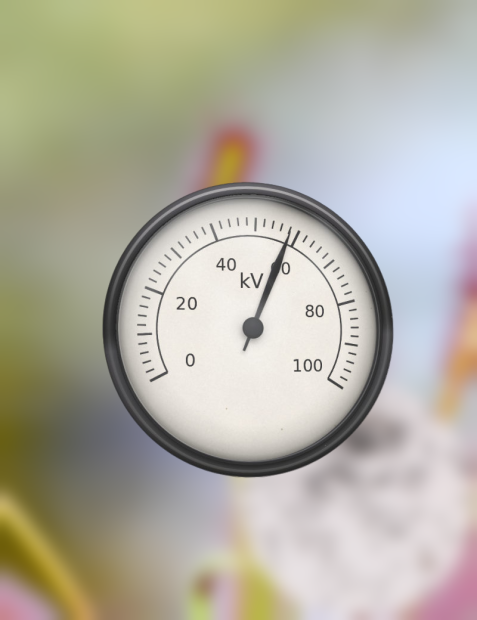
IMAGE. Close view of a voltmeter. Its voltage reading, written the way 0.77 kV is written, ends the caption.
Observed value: 58 kV
